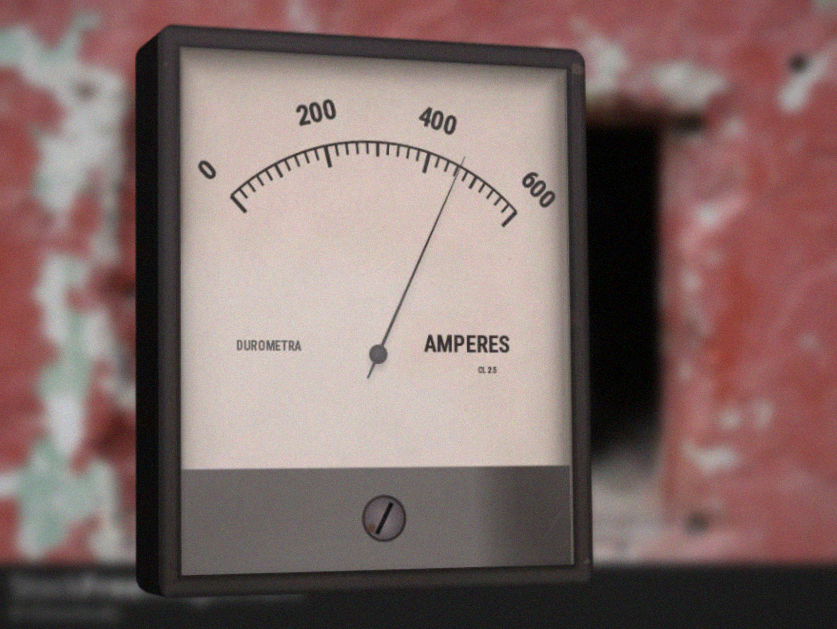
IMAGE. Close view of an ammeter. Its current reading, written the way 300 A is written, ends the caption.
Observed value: 460 A
